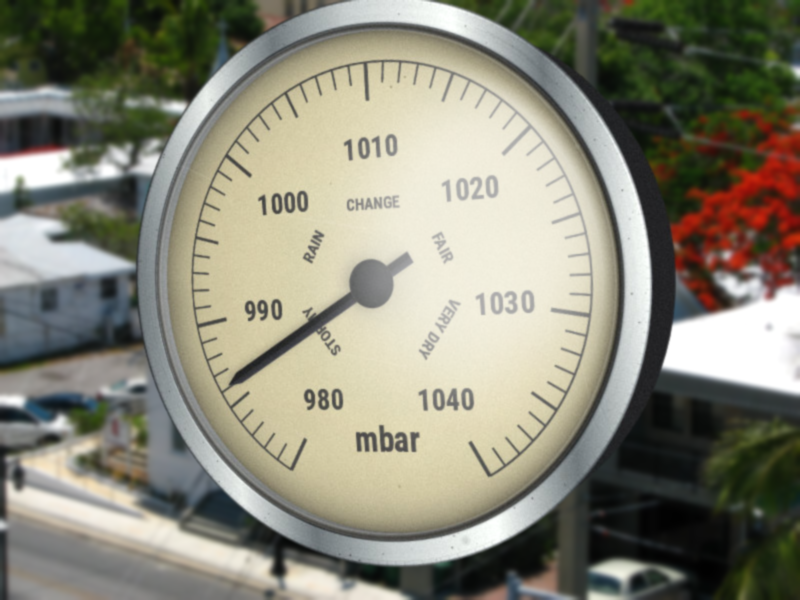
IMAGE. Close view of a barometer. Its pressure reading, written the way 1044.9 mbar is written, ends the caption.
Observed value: 986 mbar
